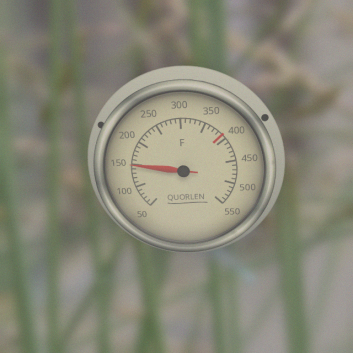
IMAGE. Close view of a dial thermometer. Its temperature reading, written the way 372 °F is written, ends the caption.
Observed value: 150 °F
